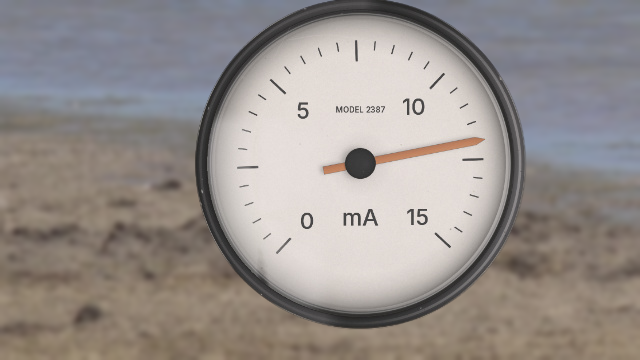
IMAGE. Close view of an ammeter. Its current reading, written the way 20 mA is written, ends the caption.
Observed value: 12 mA
